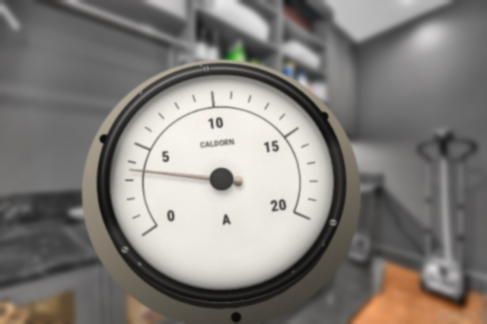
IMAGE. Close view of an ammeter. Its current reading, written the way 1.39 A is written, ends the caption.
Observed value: 3.5 A
